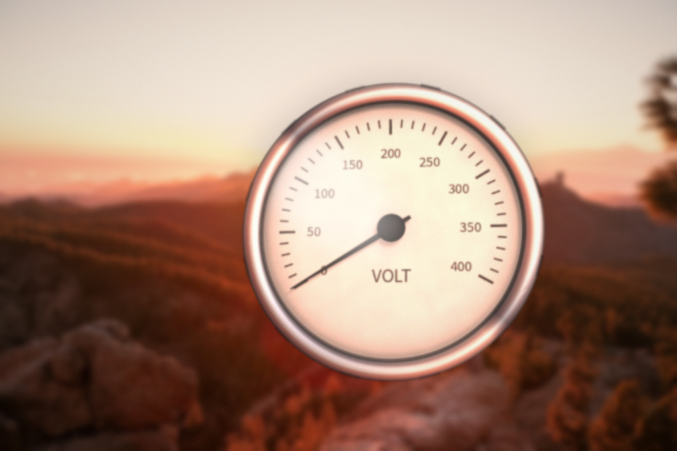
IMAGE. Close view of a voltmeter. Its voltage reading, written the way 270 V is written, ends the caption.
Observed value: 0 V
